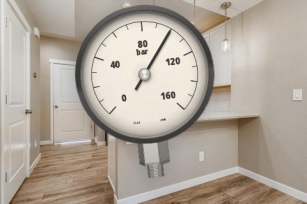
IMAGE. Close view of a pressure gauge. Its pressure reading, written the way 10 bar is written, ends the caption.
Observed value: 100 bar
